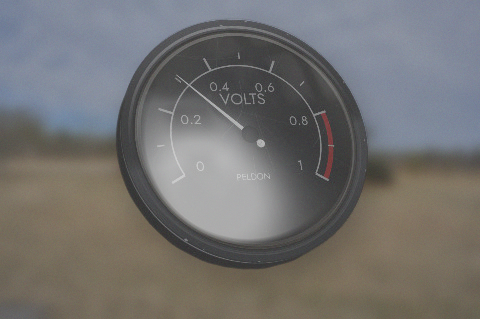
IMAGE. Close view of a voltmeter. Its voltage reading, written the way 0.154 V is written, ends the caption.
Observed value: 0.3 V
